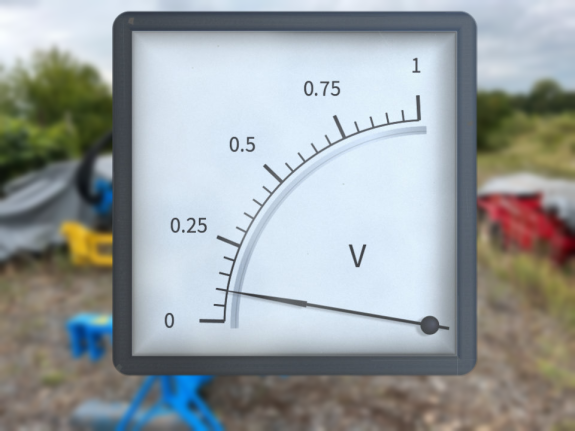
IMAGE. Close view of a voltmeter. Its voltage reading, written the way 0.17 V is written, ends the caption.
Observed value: 0.1 V
